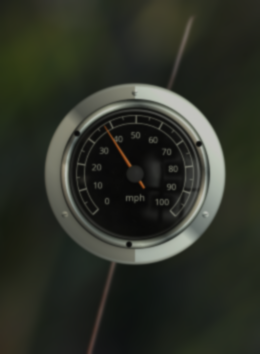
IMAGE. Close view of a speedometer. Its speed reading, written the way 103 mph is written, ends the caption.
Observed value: 37.5 mph
